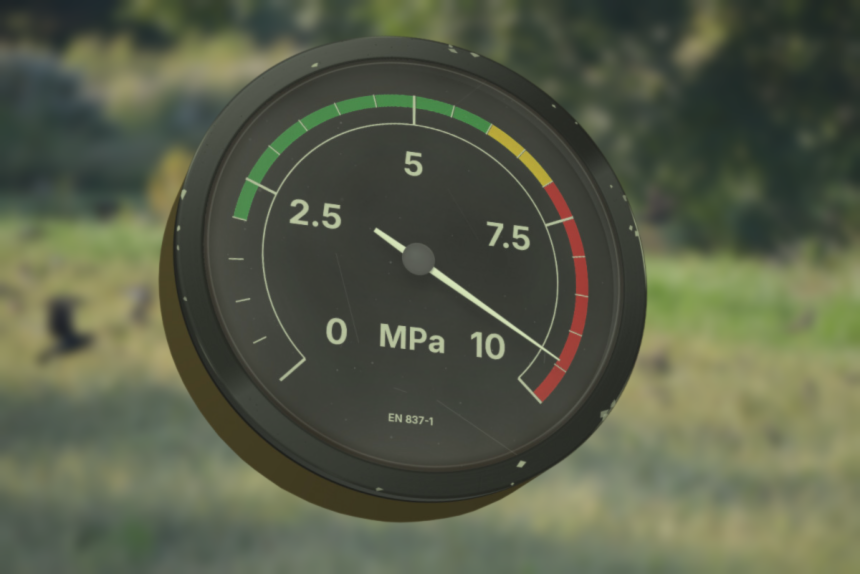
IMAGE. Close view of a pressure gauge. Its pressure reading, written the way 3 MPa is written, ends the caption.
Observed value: 9.5 MPa
